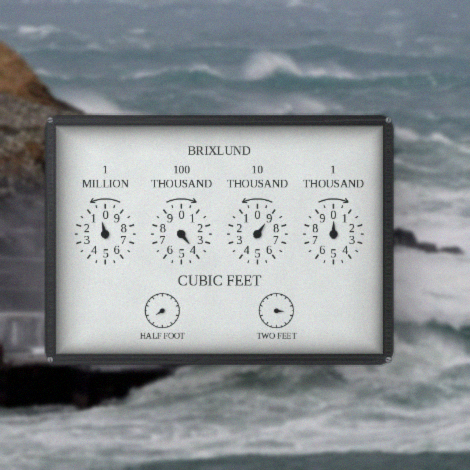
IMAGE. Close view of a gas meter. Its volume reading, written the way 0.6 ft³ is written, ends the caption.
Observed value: 39000 ft³
